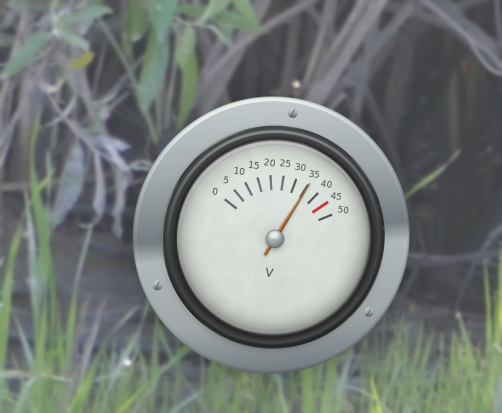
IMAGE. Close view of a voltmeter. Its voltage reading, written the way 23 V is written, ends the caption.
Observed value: 35 V
